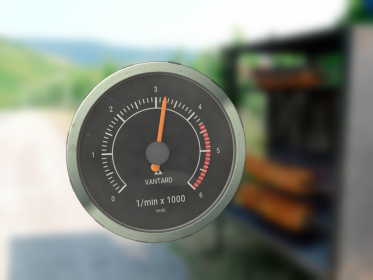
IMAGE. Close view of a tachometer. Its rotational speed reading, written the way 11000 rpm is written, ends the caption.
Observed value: 3200 rpm
